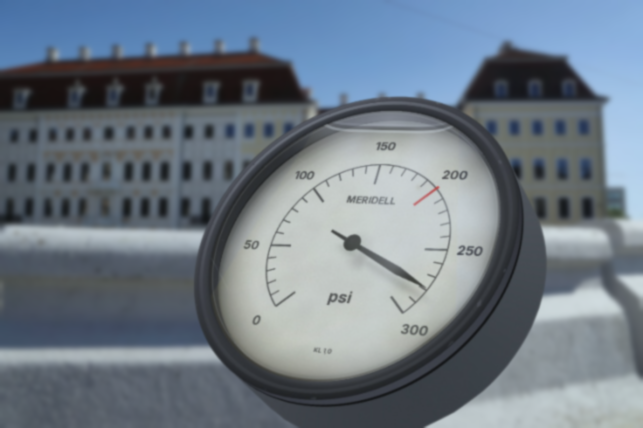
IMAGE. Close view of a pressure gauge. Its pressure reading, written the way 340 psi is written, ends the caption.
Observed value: 280 psi
